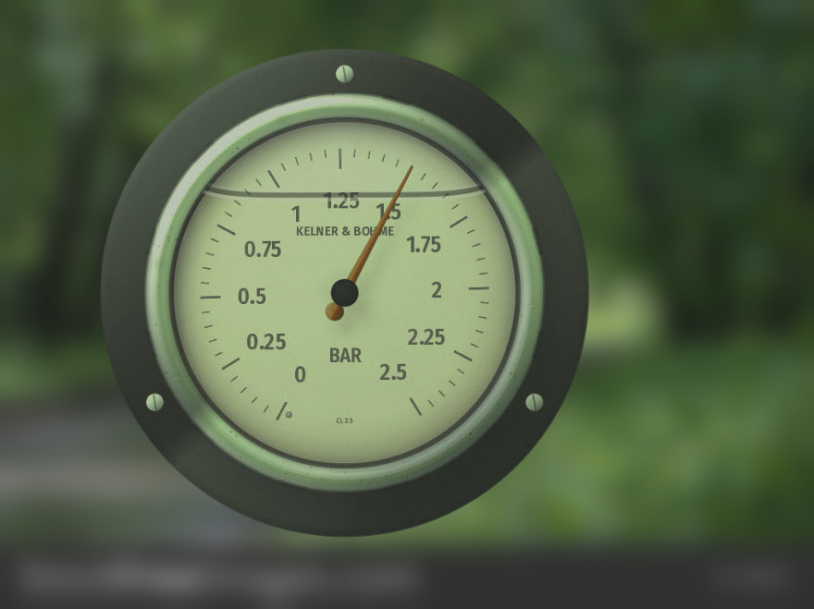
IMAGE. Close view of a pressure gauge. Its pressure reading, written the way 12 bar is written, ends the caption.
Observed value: 1.5 bar
